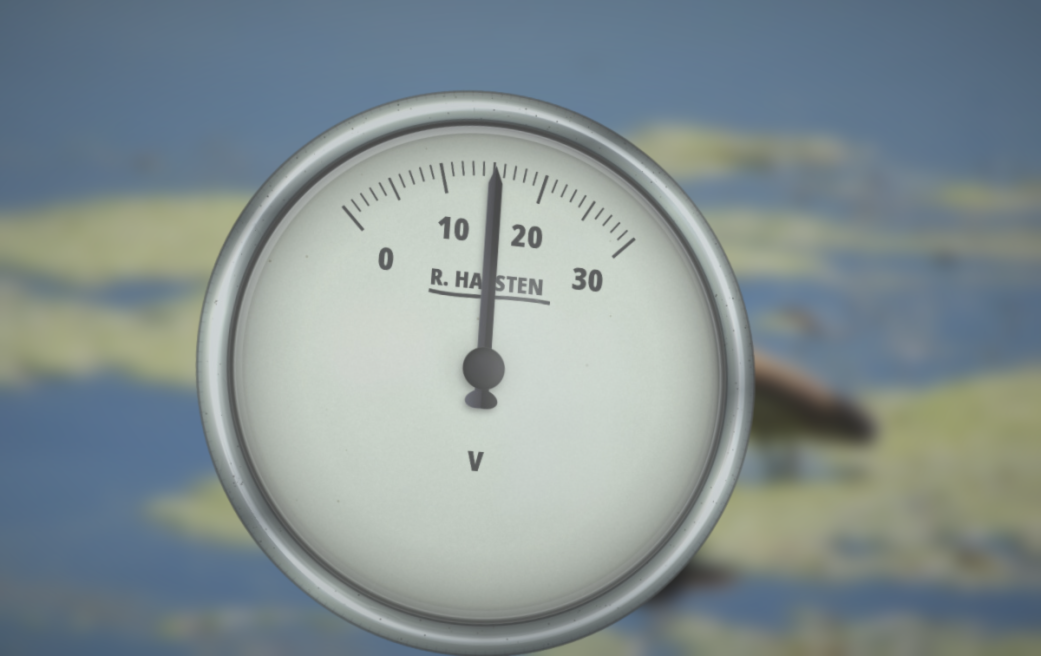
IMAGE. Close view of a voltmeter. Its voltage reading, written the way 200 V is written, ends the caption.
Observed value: 15 V
